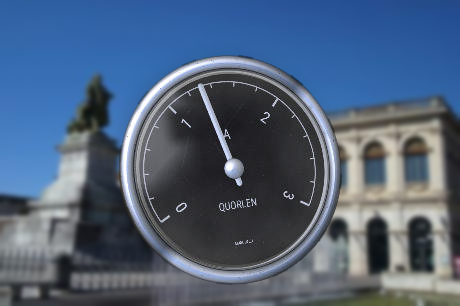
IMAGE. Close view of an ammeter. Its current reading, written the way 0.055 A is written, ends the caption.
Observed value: 1.3 A
